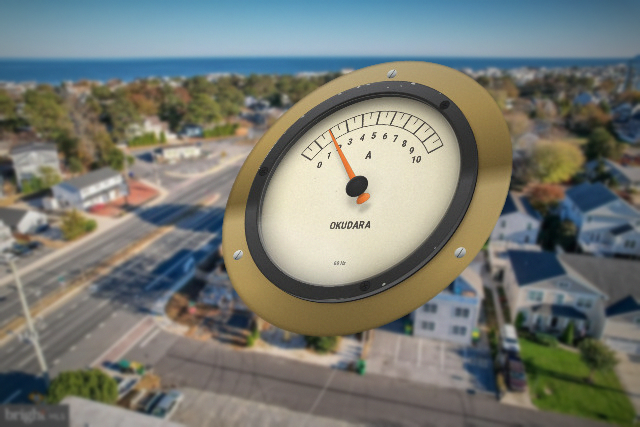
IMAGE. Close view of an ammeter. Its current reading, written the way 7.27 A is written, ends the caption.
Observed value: 2 A
